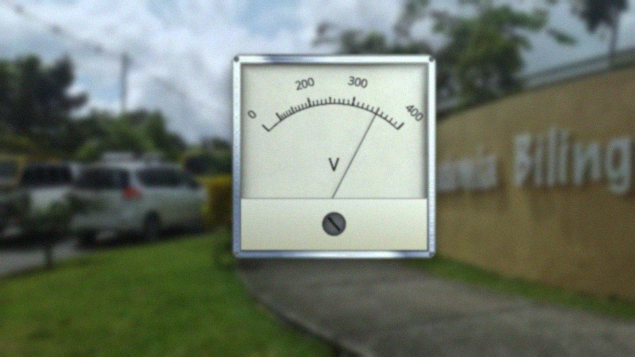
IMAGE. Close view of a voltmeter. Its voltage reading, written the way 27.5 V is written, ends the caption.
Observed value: 350 V
